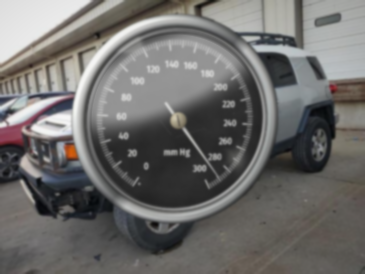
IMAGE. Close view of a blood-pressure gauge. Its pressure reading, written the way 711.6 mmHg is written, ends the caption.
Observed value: 290 mmHg
